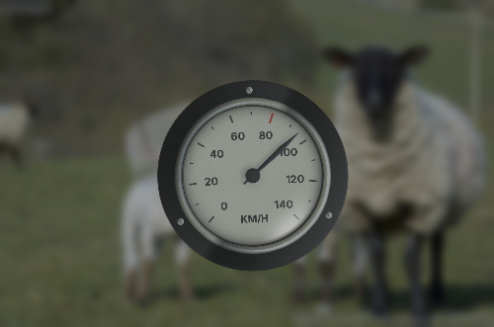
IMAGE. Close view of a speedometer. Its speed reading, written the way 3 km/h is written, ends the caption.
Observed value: 95 km/h
